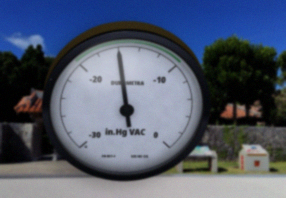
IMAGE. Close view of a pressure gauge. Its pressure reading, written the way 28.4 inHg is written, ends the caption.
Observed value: -16 inHg
